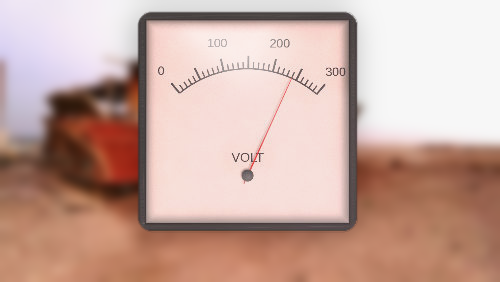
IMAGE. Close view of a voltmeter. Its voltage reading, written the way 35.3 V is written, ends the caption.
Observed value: 240 V
